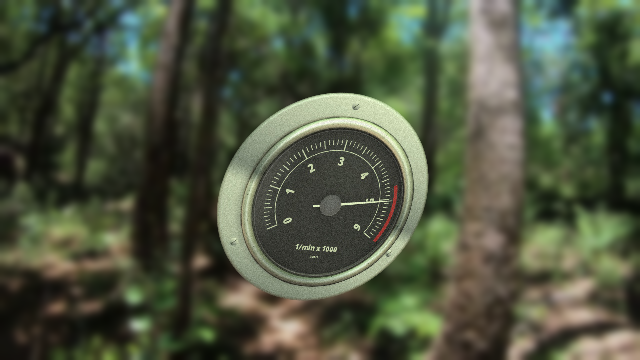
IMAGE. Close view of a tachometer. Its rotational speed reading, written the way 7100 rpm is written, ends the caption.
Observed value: 5000 rpm
